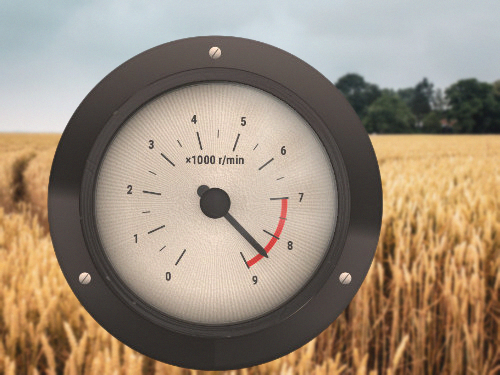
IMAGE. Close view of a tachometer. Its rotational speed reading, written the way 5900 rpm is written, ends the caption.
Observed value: 8500 rpm
